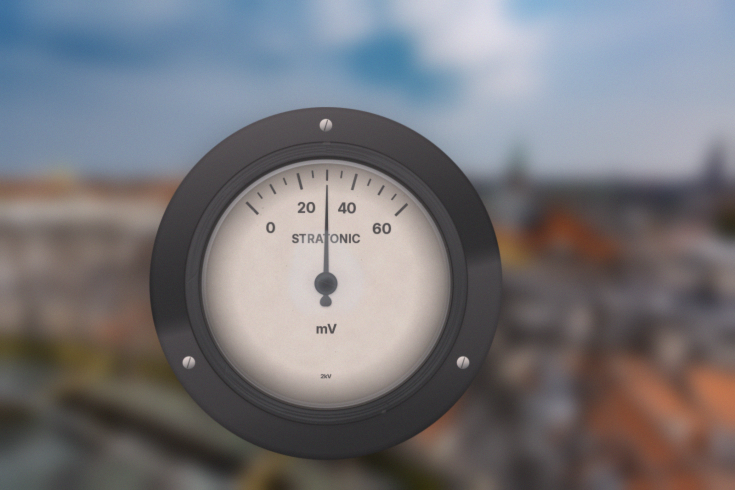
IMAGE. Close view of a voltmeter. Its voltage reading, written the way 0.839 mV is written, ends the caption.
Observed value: 30 mV
